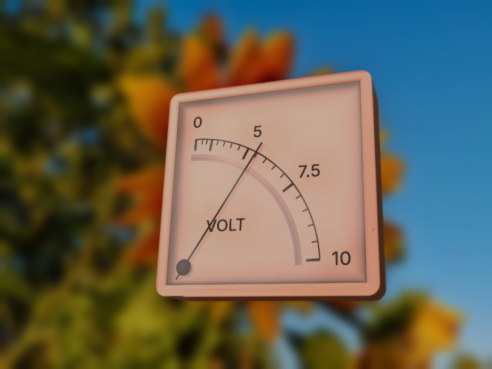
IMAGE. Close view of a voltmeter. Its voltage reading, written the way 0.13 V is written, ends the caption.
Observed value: 5.5 V
